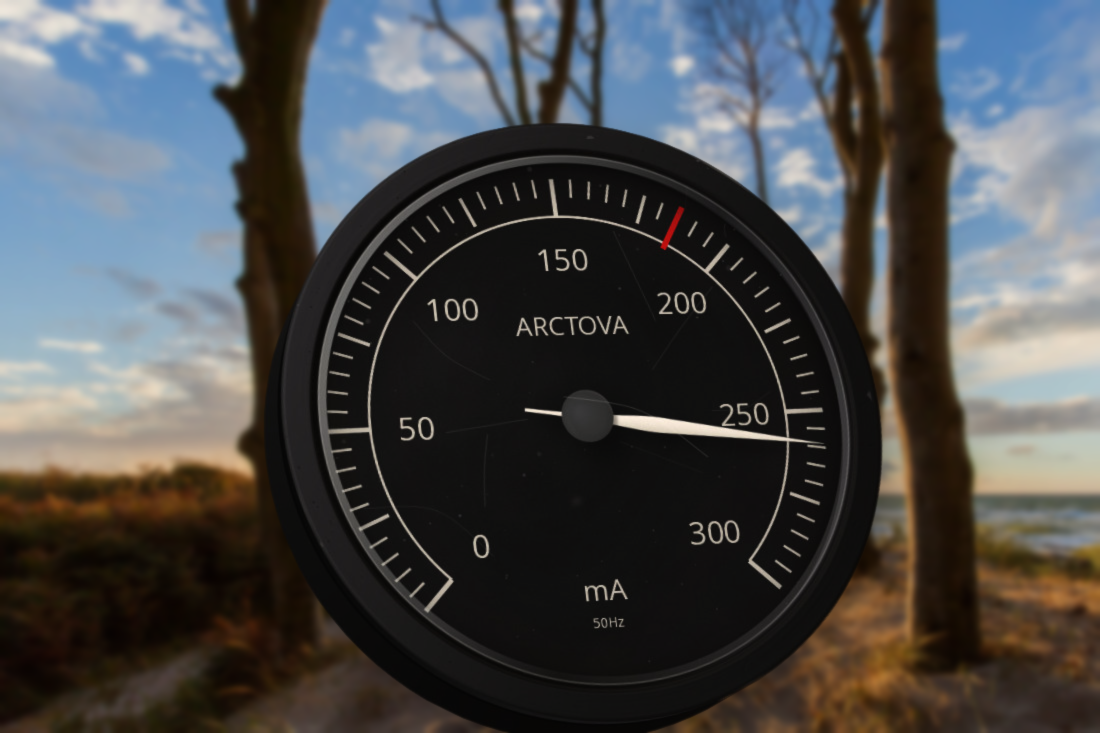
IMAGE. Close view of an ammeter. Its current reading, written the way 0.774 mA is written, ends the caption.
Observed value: 260 mA
